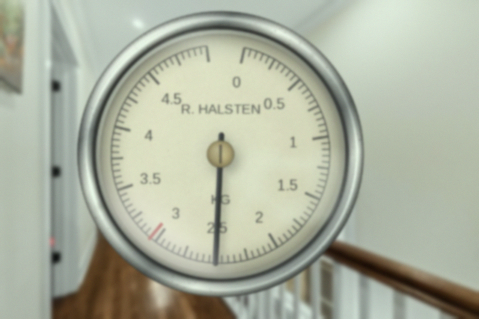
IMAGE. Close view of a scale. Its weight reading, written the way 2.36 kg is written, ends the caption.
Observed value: 2.5 kg
